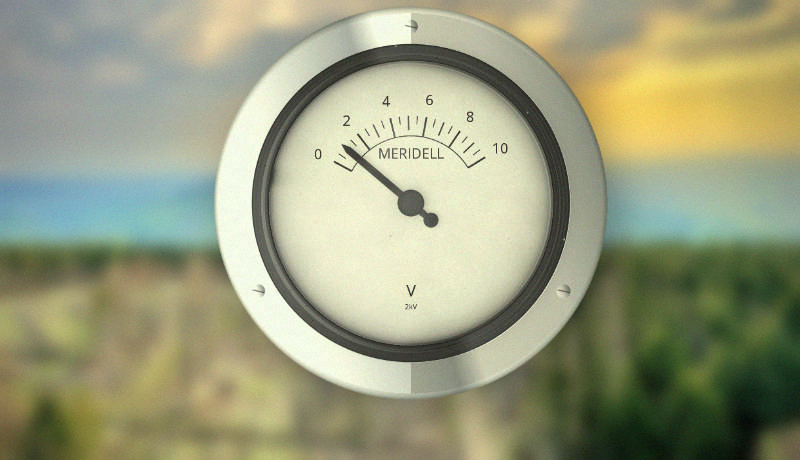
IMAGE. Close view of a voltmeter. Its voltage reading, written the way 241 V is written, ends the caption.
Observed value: 1 V
